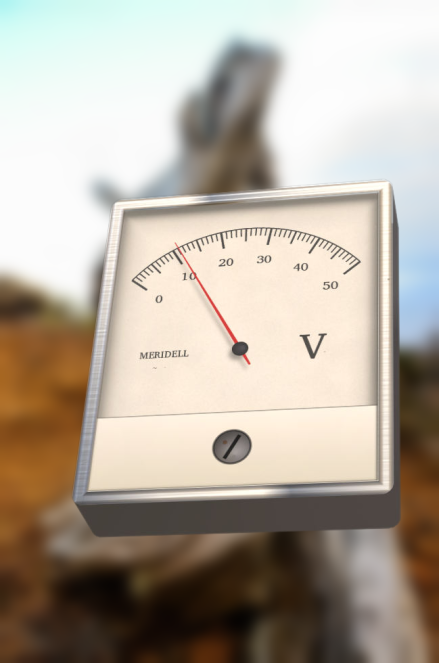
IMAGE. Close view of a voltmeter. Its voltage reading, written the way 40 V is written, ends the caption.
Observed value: 11 V
